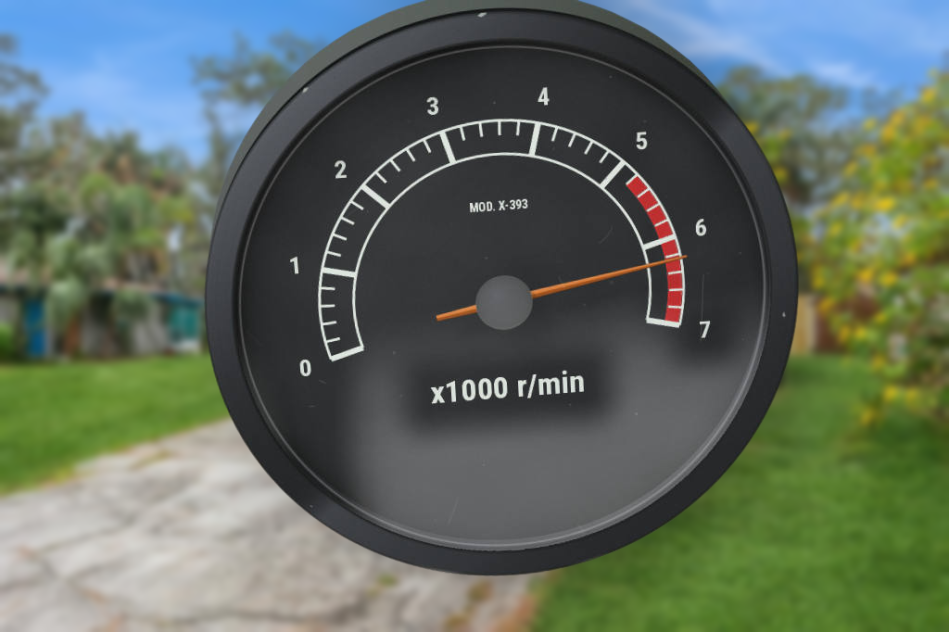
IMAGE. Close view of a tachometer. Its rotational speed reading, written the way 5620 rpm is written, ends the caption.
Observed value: 6200 rpm
